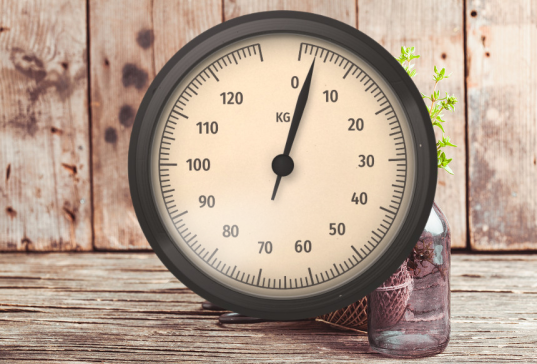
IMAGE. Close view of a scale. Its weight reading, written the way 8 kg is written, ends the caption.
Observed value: 3 kg
